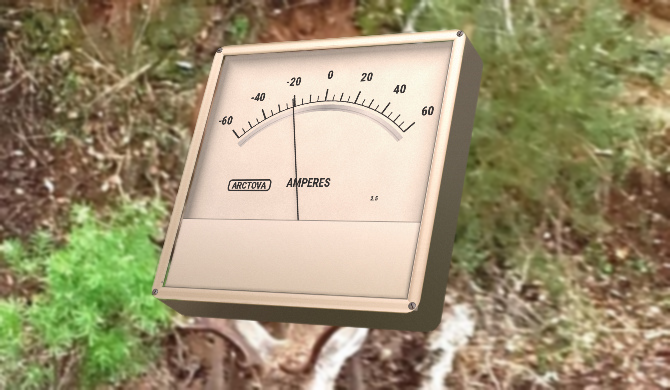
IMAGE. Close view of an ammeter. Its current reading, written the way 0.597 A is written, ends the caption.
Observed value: -20 A
